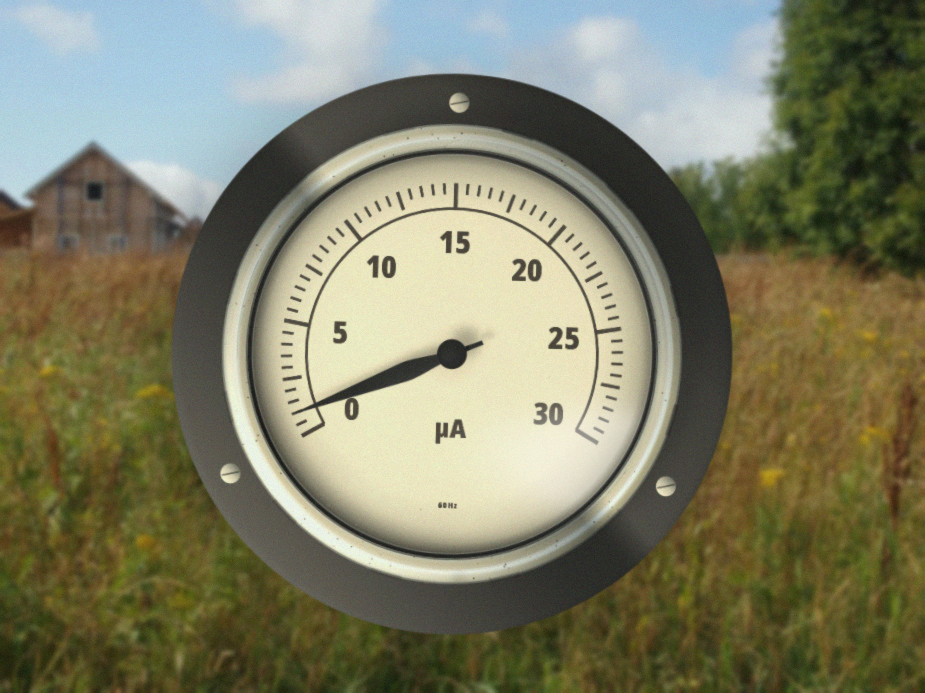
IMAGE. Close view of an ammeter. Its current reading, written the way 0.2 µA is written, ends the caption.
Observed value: 1 µA
